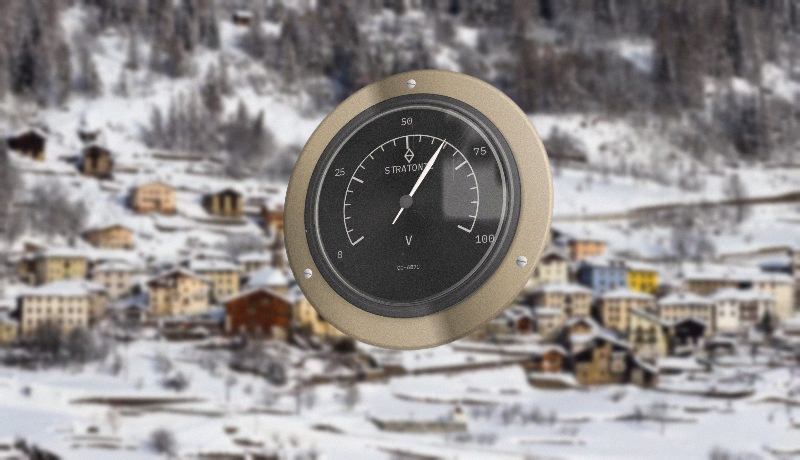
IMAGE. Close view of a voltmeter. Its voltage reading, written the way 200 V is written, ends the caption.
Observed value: 65 V
